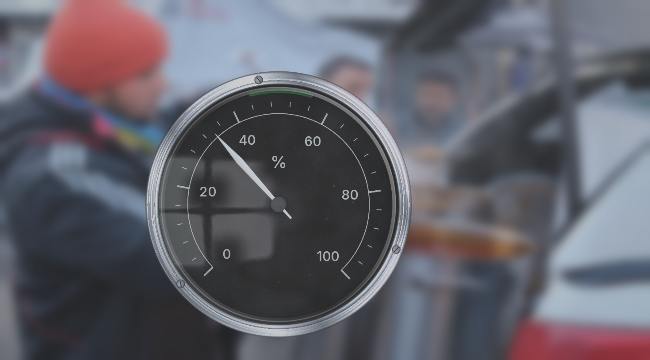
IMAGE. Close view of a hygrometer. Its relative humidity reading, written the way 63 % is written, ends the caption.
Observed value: 34 %
